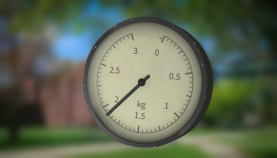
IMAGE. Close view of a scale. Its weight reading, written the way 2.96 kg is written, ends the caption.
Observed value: 1.9 kg
